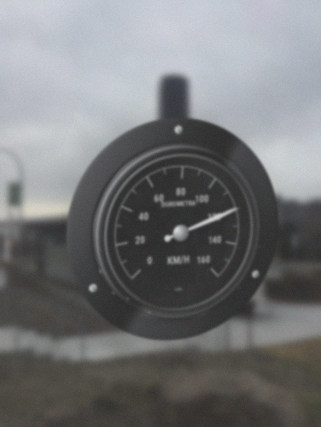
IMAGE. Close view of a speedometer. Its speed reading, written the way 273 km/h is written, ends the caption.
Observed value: 120 km/h
